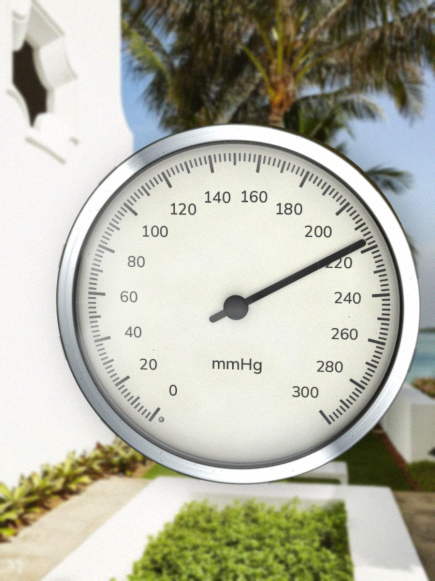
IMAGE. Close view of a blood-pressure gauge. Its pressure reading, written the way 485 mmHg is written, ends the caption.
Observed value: 216 mmHg
